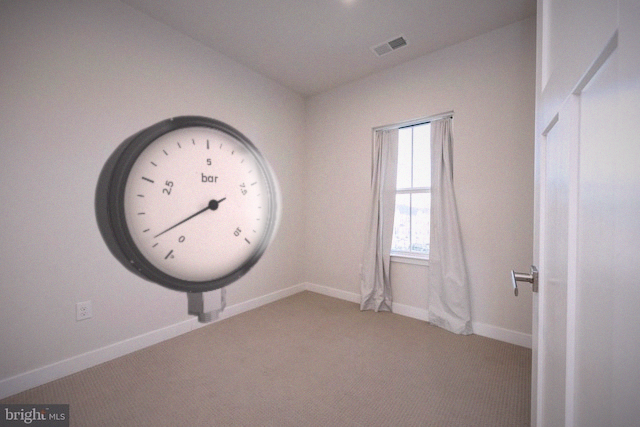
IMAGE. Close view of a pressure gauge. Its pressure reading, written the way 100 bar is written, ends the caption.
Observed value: 0.75 bar
